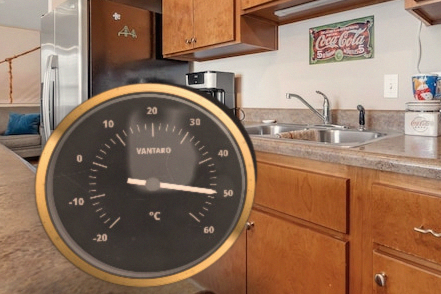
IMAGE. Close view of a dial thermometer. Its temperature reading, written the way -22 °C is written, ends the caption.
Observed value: 50 °C
